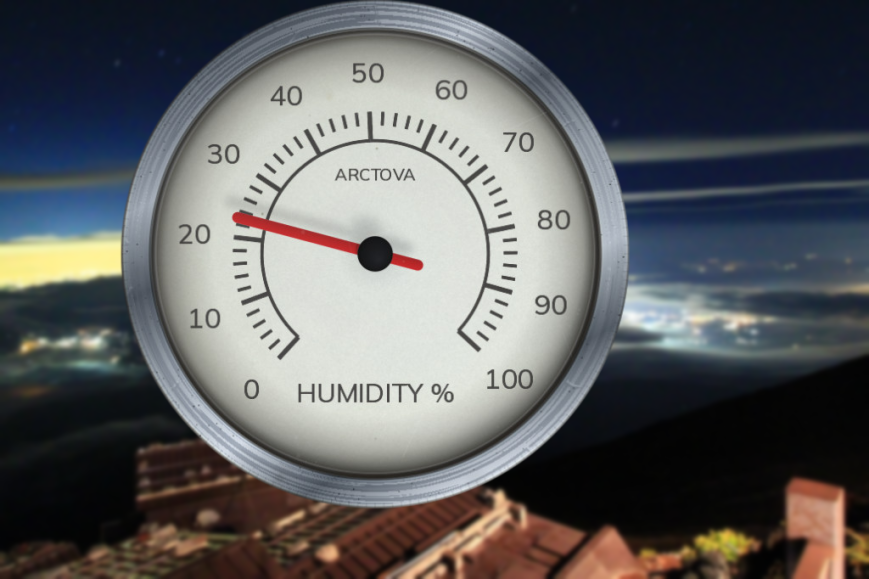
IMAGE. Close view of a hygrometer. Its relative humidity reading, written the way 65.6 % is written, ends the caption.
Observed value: 23 %
